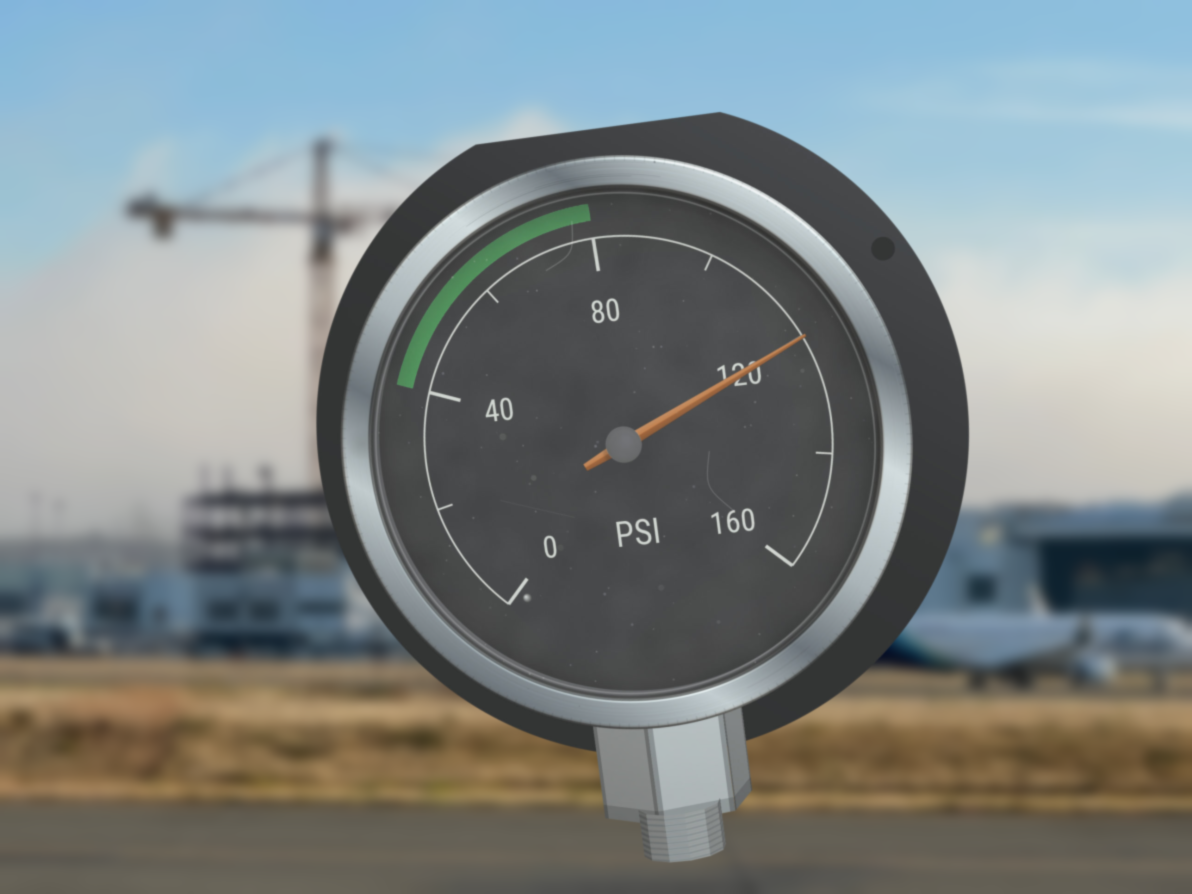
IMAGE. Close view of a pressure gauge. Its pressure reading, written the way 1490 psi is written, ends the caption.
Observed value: 120 psi
